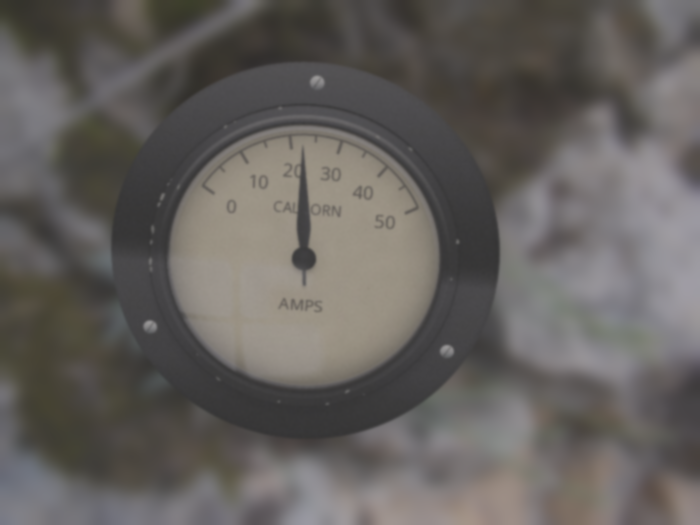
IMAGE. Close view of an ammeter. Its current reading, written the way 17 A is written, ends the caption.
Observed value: 22.5 A
